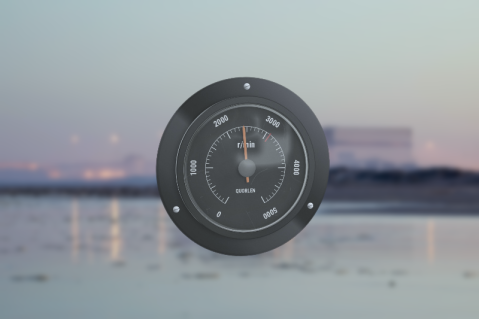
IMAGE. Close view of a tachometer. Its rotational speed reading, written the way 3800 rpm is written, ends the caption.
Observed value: 2400 rpm
